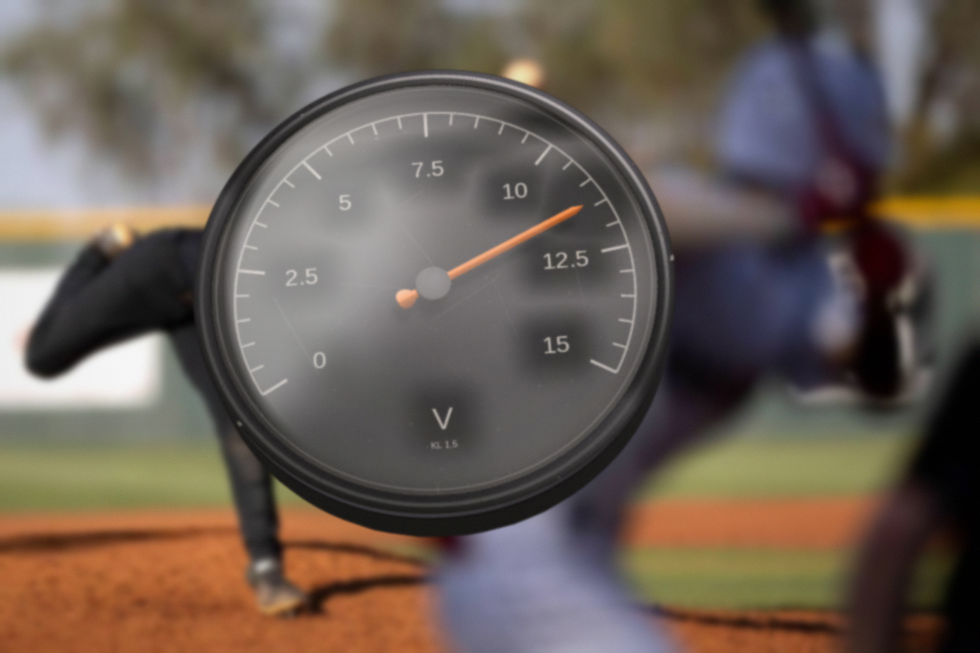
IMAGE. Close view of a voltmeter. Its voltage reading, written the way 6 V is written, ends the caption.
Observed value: 11.5 V
